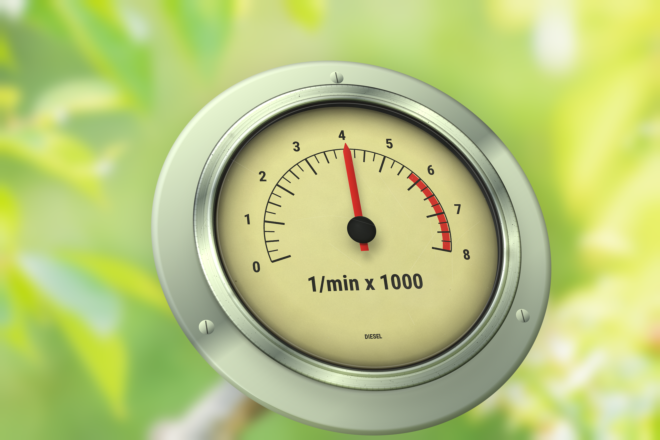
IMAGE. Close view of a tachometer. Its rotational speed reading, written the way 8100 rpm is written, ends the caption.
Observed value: 4000 rpm
